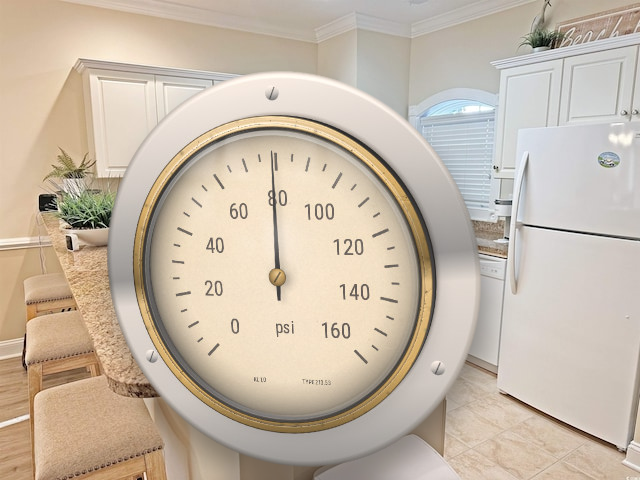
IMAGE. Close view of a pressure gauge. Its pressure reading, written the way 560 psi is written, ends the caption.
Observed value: 80 psi
